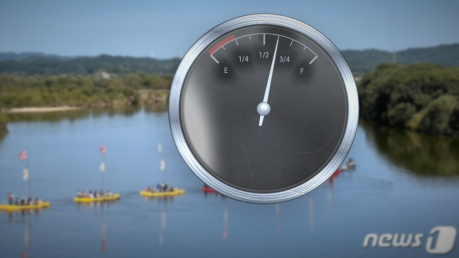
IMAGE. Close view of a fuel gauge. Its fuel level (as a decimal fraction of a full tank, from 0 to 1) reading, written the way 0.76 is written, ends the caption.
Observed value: 0.625
